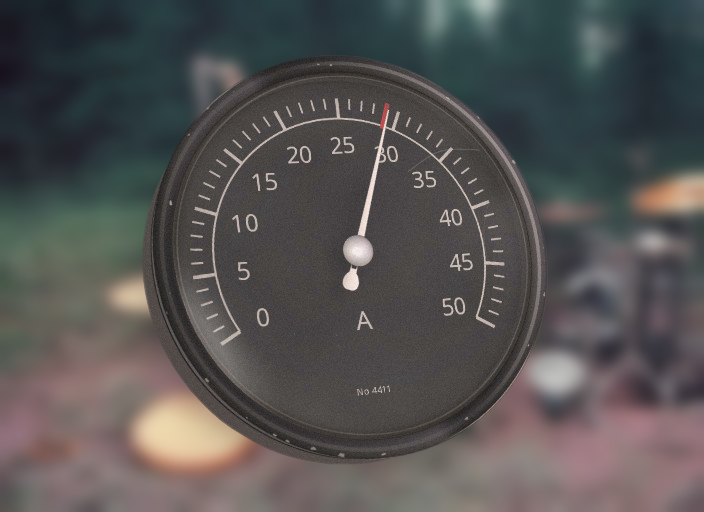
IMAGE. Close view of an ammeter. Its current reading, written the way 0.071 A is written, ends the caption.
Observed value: 29 A
